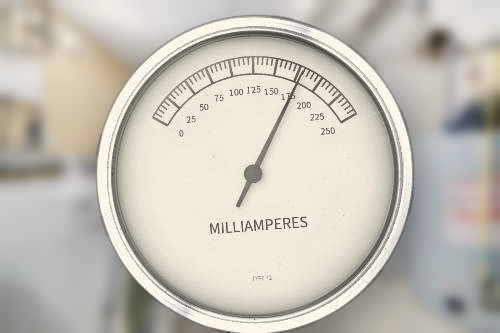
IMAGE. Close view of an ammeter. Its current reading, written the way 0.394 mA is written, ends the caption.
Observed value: 180 mA
